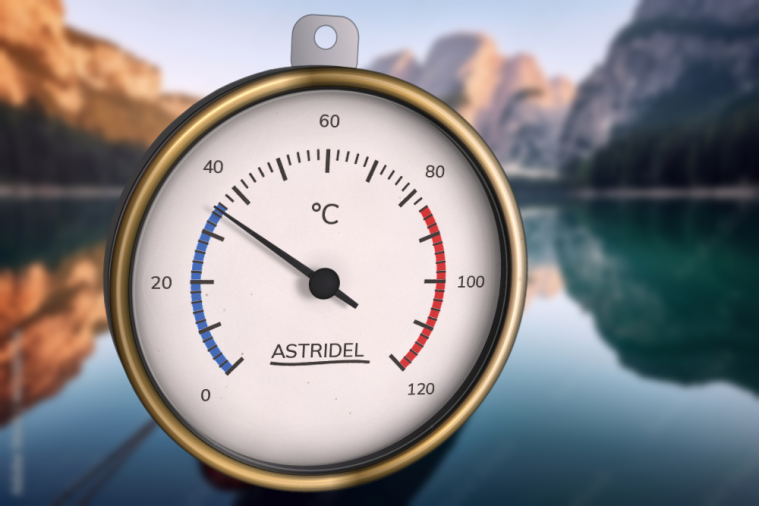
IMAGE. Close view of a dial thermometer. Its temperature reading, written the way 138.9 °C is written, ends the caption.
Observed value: 35 °C
